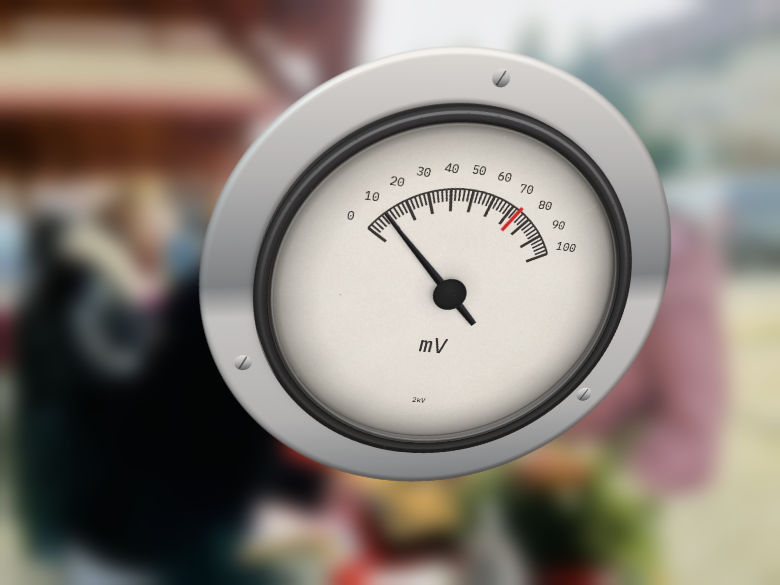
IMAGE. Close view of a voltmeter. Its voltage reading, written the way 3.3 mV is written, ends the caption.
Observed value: 10 mV
